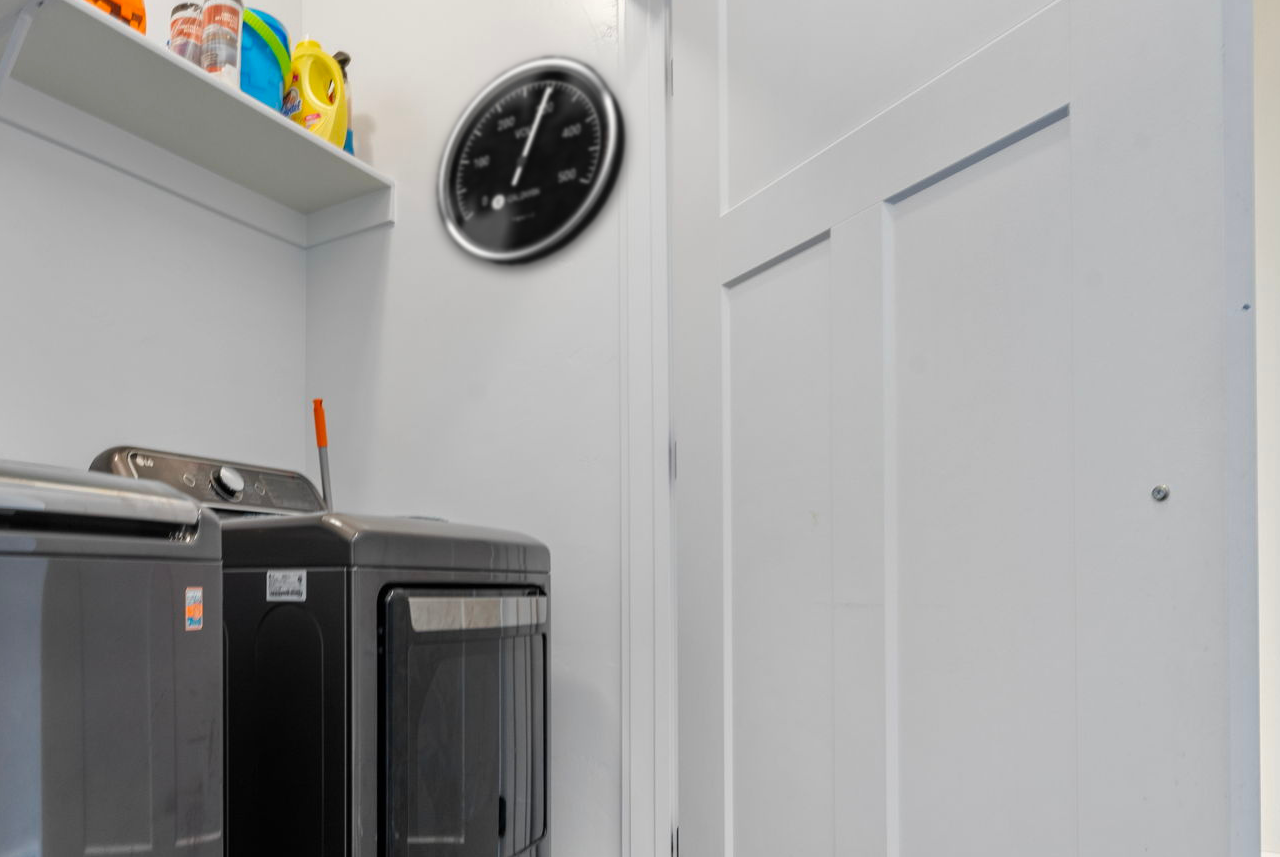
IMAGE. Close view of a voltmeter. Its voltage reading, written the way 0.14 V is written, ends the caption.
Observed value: 300 V
